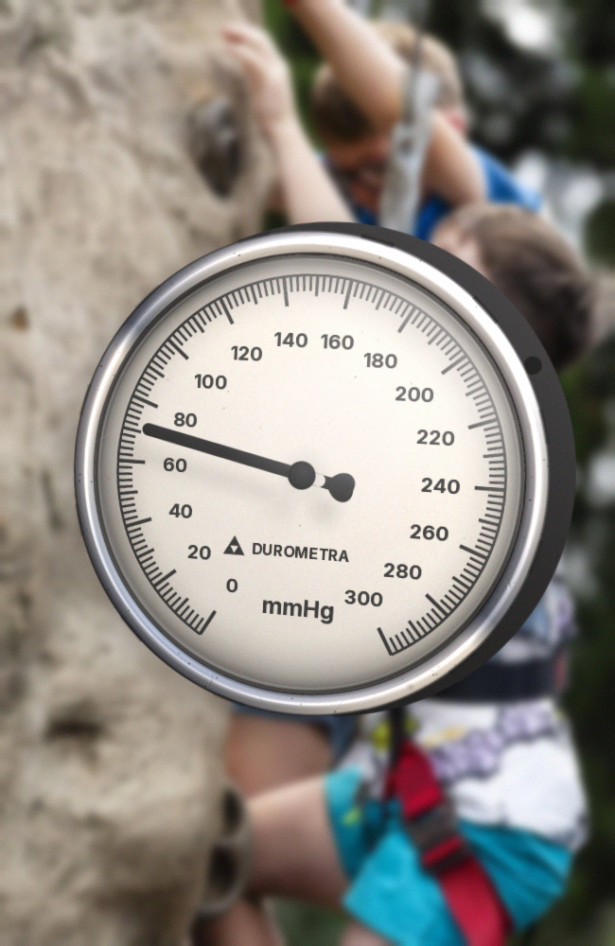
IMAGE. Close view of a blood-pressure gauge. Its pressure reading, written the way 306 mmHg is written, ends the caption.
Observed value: 72 mmHg
